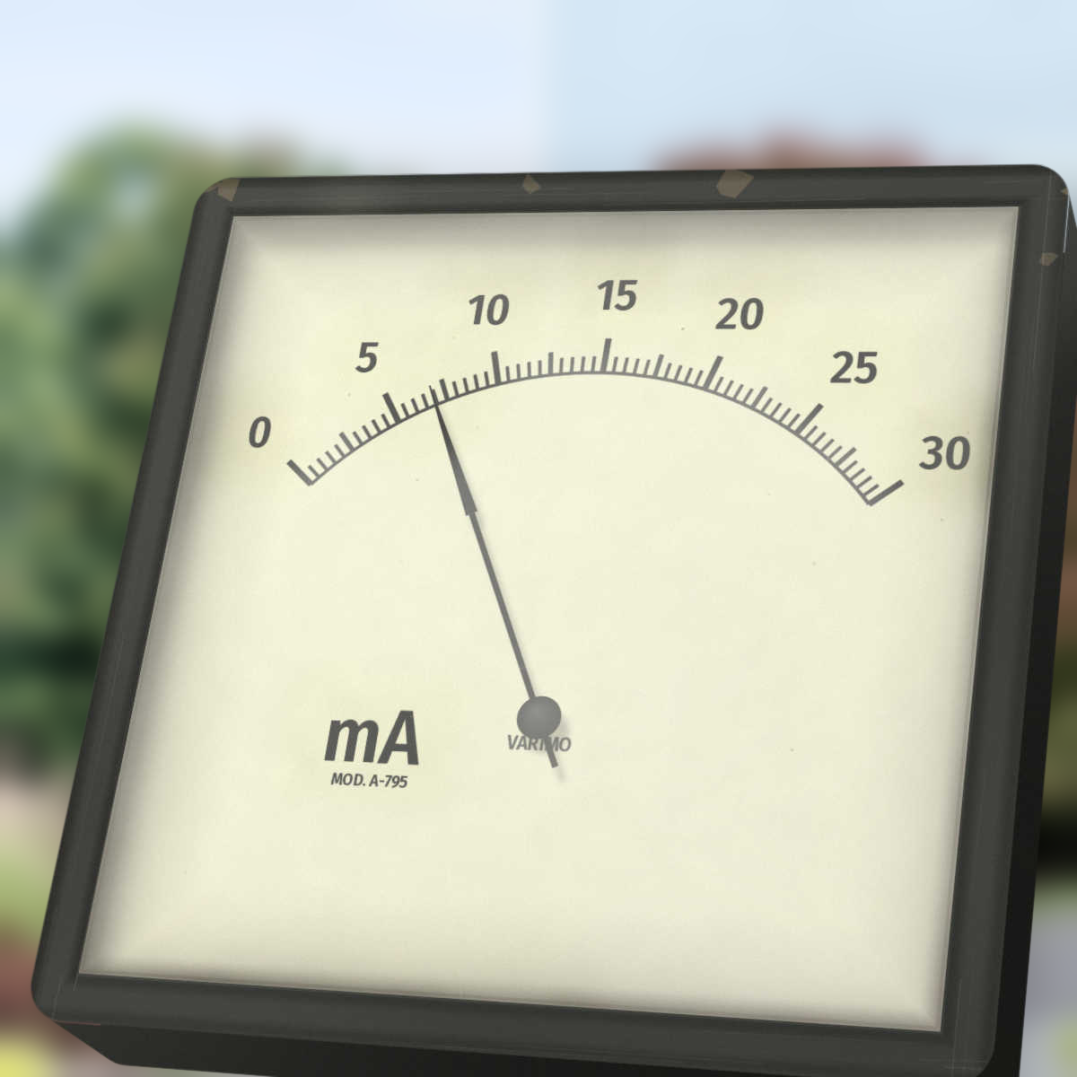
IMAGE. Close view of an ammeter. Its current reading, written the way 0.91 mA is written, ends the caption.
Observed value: 7 mA
